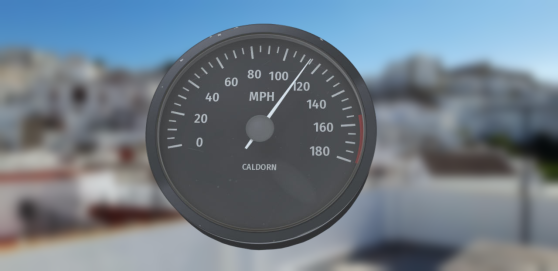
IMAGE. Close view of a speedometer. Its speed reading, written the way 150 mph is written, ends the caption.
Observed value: 115 mph
